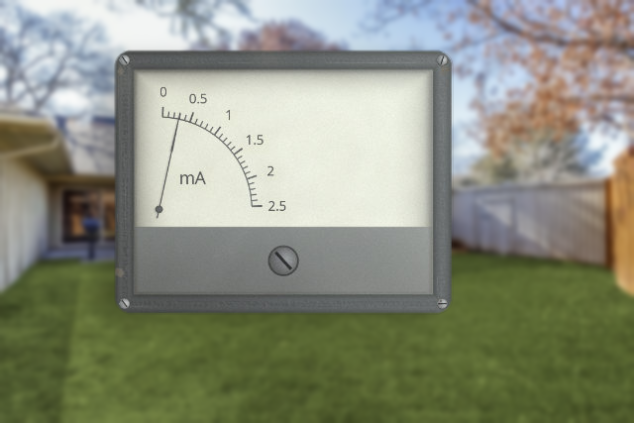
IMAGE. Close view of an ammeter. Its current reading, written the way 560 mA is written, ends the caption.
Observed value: 0.3 mA
